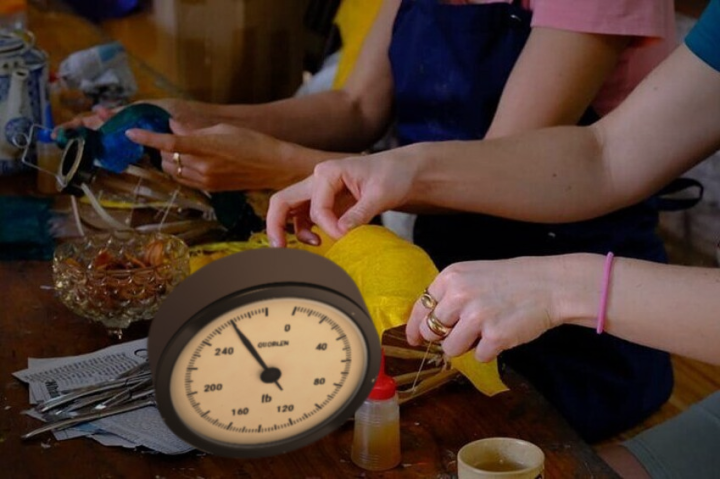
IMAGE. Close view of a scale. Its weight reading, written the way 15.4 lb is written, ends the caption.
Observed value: 260 lb
